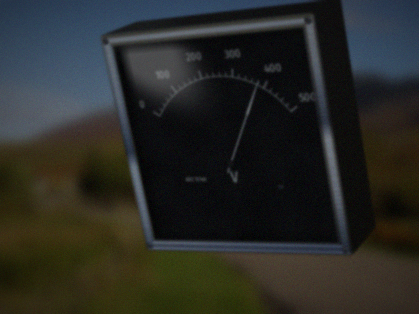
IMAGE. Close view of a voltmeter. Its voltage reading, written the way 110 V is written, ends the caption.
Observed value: 380 V
